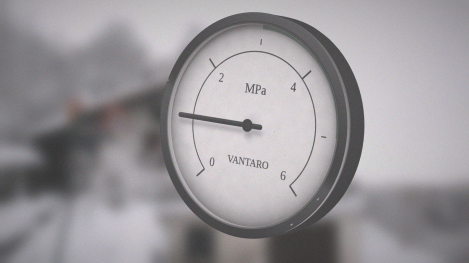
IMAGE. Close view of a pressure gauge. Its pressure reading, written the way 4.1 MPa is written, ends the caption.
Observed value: 1 MPa
